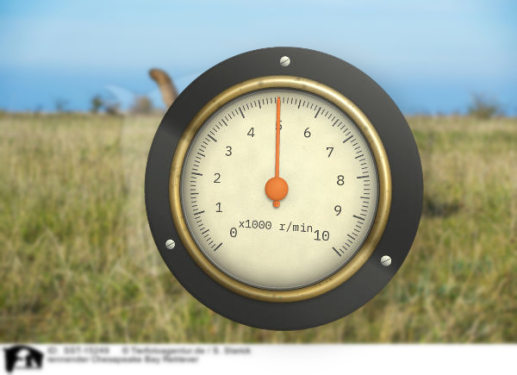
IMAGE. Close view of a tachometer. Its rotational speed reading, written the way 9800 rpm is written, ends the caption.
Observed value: 5000 rpm
